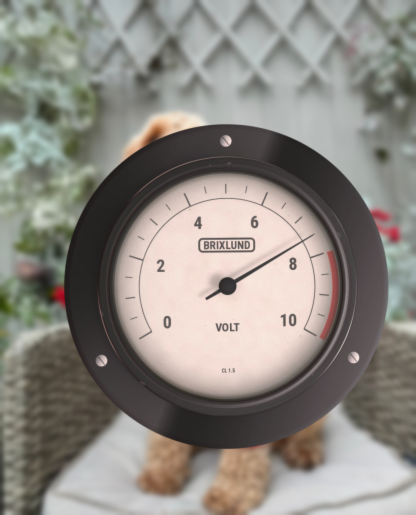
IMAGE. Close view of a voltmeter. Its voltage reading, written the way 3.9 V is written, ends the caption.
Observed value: 7.5 V
